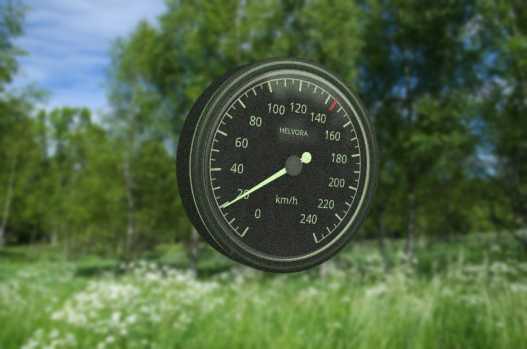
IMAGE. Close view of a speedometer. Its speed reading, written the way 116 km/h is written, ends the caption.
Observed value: 20 km/h
